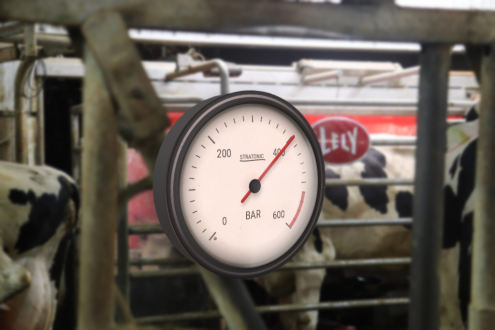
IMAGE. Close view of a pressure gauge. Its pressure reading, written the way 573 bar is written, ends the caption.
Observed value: 400 bar
